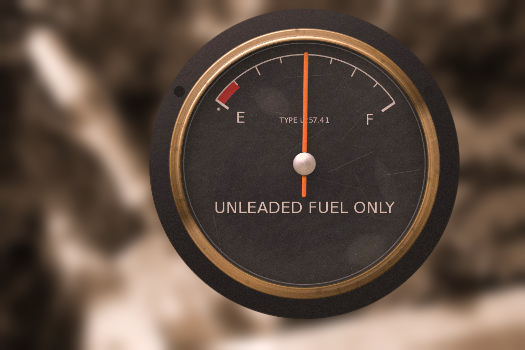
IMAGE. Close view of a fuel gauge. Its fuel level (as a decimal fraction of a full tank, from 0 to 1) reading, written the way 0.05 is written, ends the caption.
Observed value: 0.5
